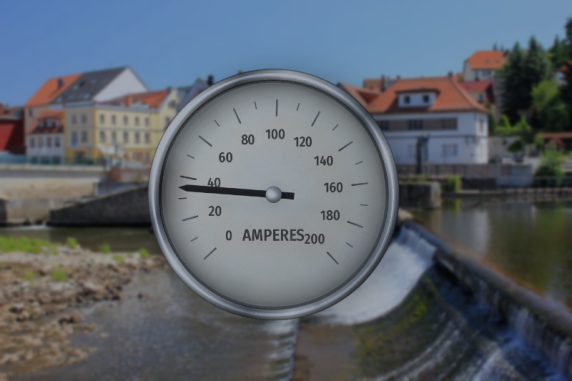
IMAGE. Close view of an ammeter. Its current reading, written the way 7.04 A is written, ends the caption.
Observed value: 35 A
